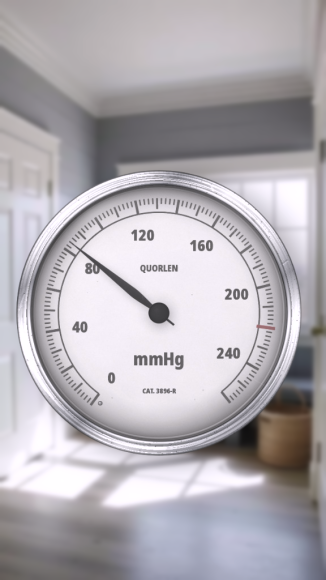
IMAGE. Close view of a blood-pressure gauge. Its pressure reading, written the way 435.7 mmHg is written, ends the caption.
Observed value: 84 mmHg
